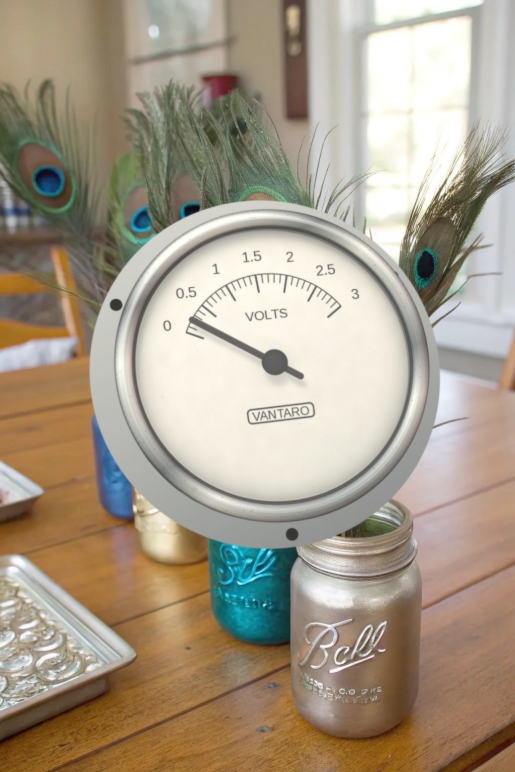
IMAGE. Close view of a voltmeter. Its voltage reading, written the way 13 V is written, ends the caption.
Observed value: 0.2 V
